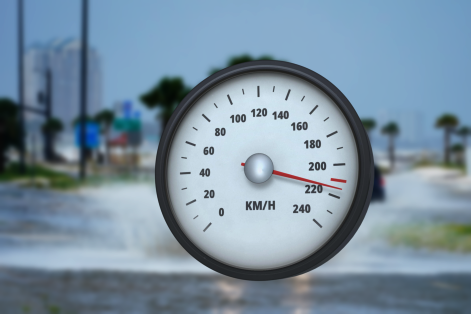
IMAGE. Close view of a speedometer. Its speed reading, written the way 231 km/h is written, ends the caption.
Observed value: 215 km/h
